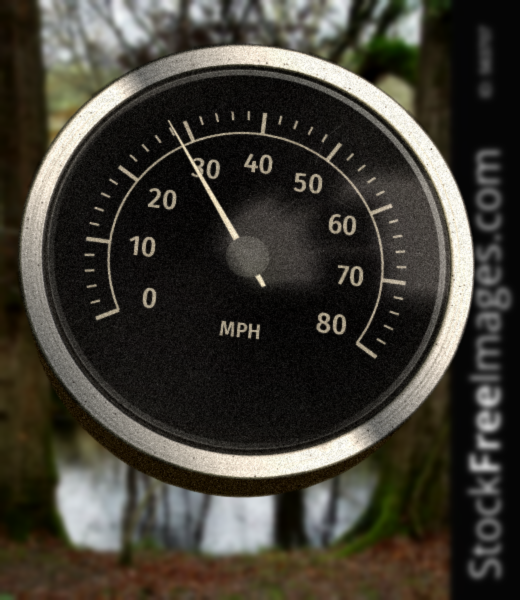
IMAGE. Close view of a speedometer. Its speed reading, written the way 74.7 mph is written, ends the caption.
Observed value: 28 mph
